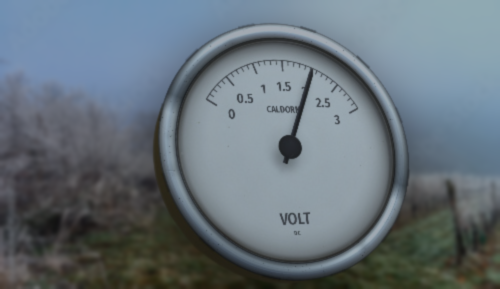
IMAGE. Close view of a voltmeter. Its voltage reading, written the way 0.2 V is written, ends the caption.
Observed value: 2 V
